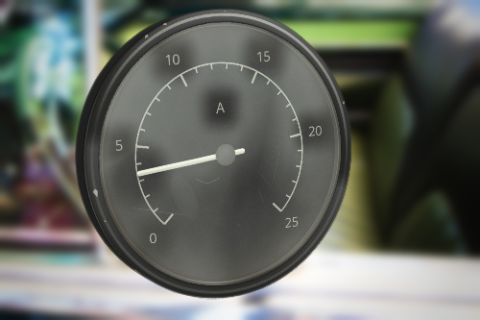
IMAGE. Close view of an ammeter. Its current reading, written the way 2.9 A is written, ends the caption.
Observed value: 3.5 A
